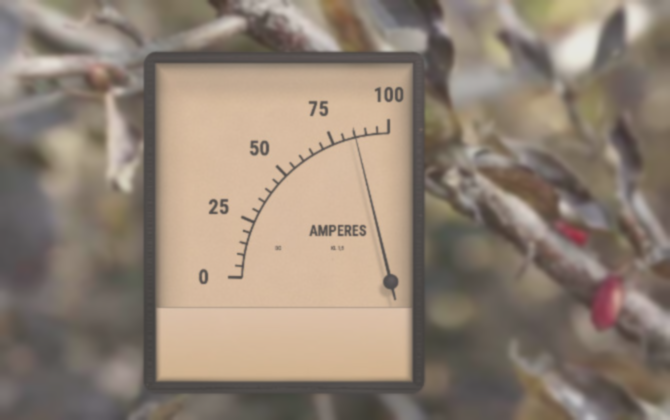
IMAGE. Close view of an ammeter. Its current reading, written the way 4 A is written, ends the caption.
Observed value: 85 A
